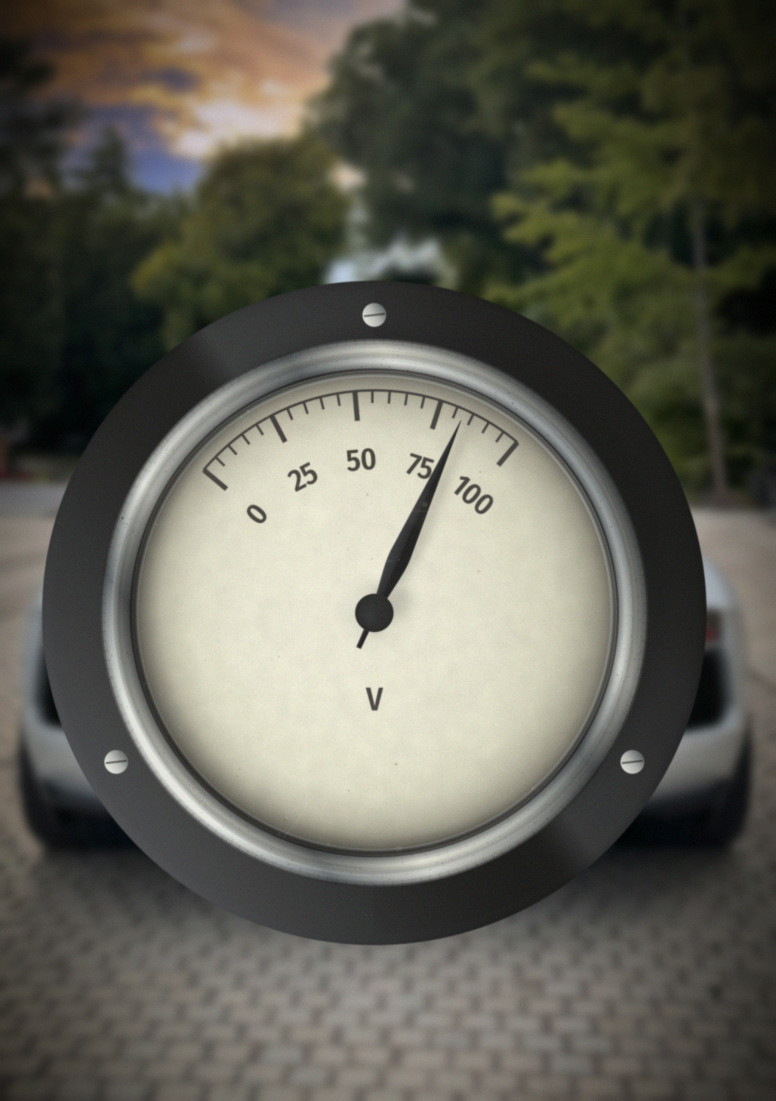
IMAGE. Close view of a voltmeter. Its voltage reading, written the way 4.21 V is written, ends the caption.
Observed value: 82.5 V
